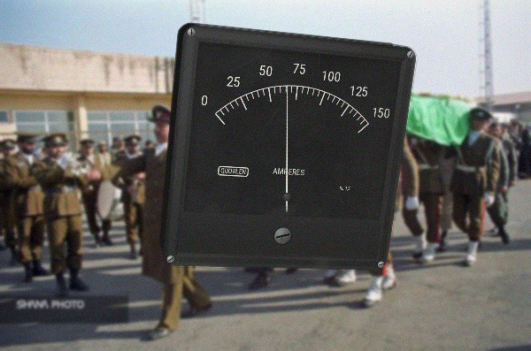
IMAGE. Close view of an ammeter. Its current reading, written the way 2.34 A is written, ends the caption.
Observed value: 65 A
